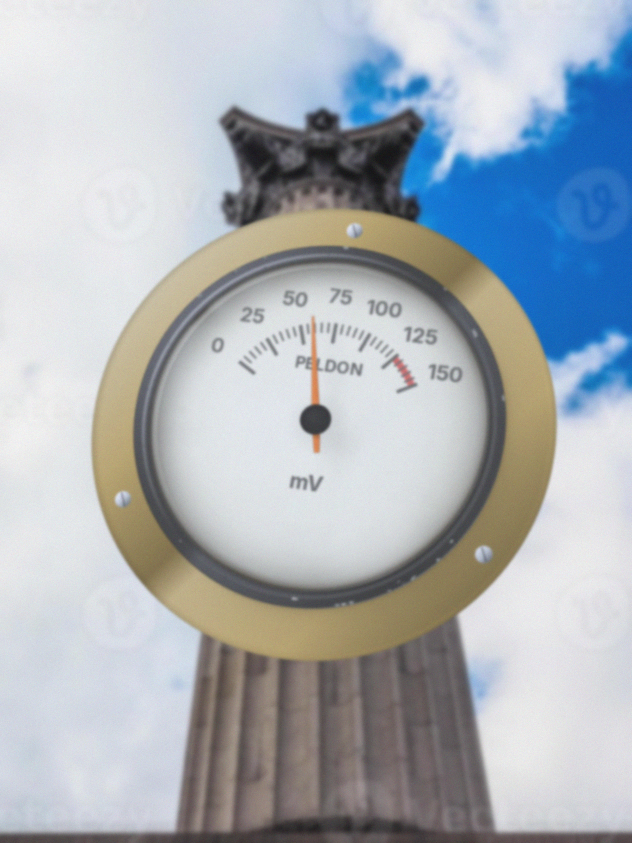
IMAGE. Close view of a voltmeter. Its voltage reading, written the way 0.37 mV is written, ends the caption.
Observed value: 60 mV
